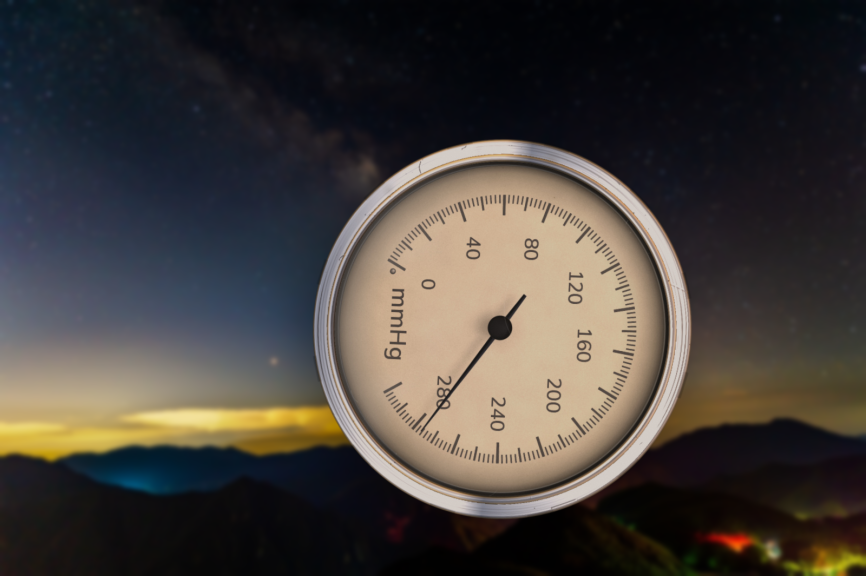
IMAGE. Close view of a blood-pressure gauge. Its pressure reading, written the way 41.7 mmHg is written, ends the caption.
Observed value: 276 mmHg
